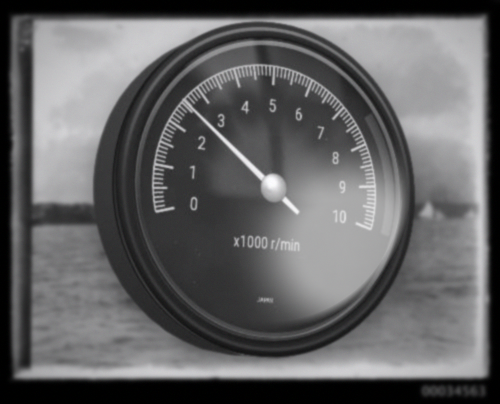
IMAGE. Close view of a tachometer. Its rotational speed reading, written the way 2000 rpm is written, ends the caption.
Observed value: 2500 rpm
